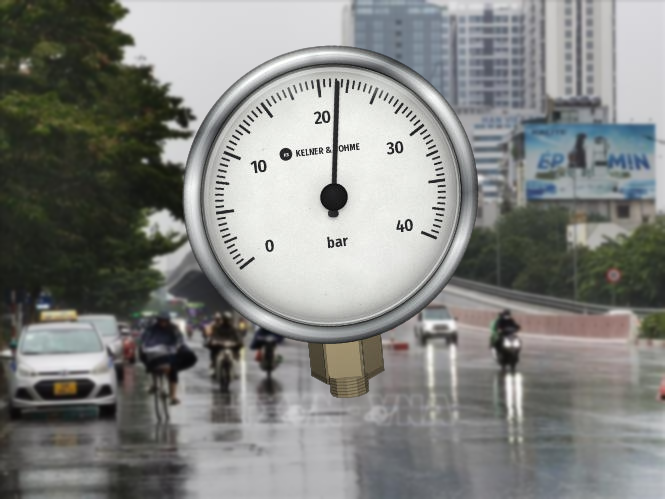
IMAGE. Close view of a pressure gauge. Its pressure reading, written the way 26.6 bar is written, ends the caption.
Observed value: 21.5 bar
